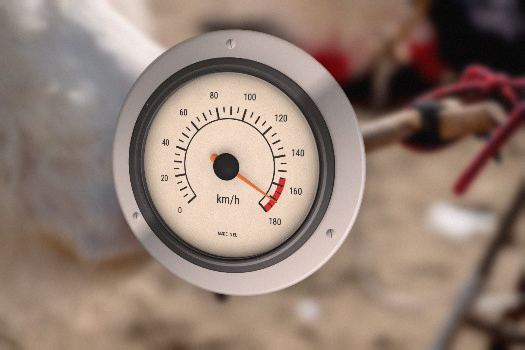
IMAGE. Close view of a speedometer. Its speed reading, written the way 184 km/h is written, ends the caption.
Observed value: 170 km/h
